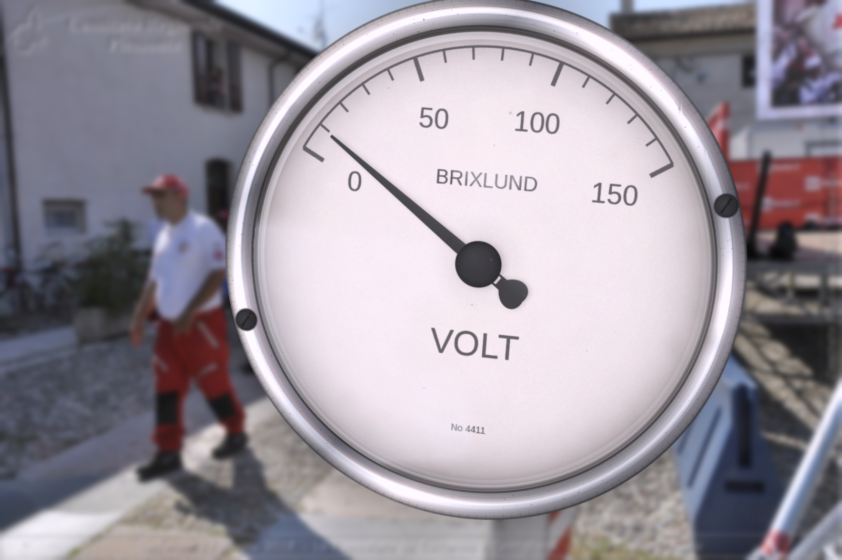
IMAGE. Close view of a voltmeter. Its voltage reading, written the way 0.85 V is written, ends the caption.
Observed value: 10 V
